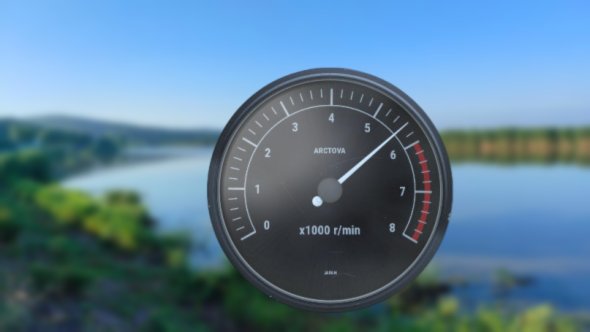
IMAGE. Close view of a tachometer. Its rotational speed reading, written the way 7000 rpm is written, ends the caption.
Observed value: 5600 rpm
